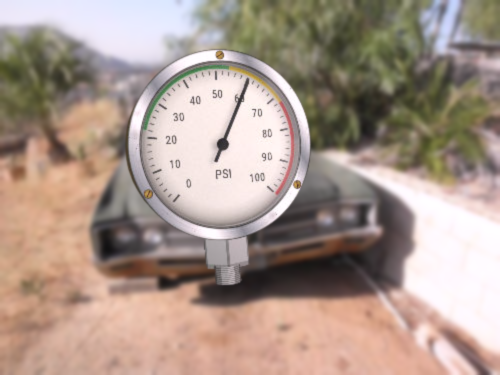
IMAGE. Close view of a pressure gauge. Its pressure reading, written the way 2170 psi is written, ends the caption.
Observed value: 60 psi
